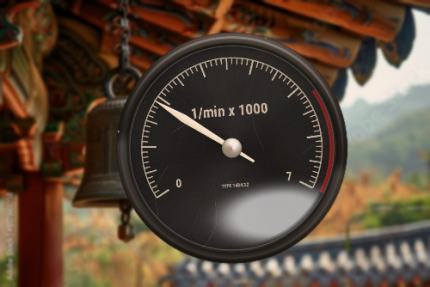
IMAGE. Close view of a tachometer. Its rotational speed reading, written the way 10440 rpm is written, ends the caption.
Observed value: 1900 rpm
